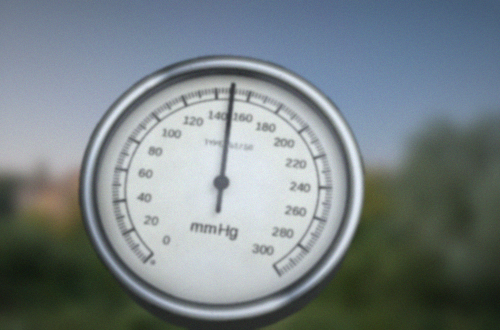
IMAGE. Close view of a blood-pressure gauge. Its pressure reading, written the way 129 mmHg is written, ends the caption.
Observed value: 150 mmHg
